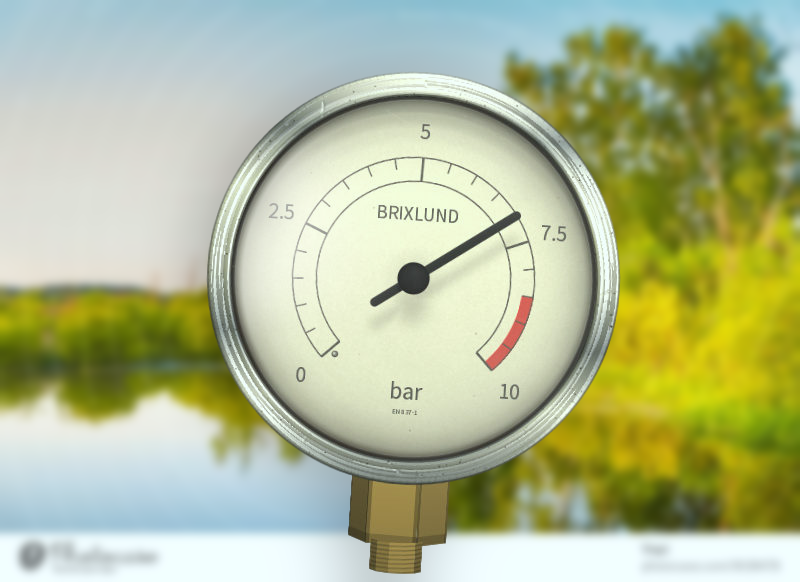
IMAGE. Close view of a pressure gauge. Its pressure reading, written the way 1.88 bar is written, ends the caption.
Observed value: 7 bar
